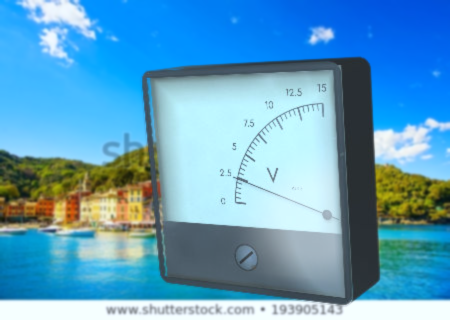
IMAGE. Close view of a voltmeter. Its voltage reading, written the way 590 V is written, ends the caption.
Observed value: 2.5 V
